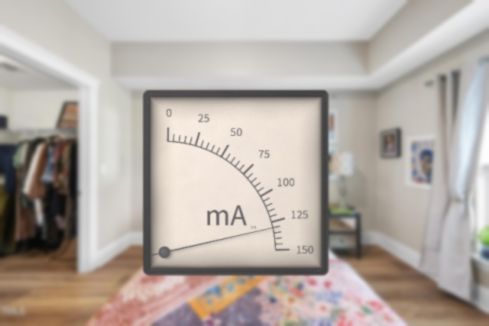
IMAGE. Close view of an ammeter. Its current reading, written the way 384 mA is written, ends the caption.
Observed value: 130 mA
